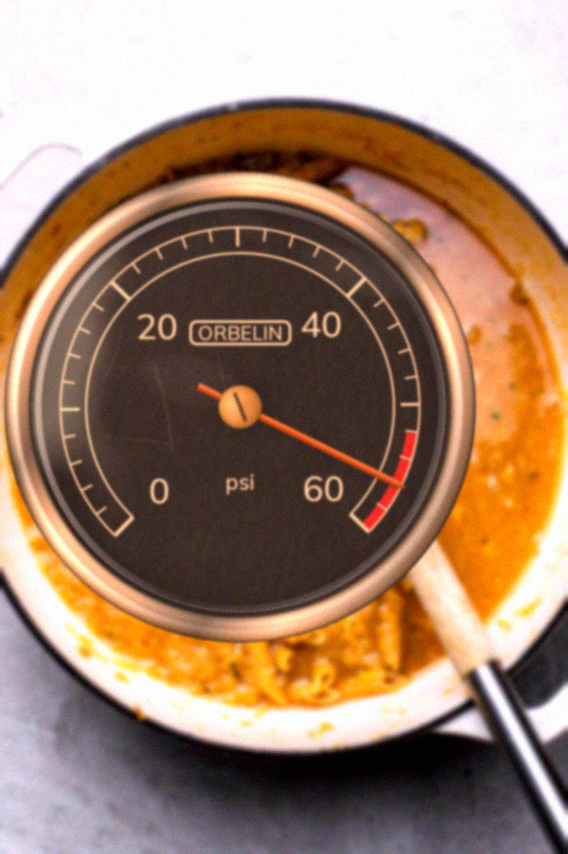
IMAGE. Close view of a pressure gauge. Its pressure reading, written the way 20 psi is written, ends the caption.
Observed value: 56 psi
